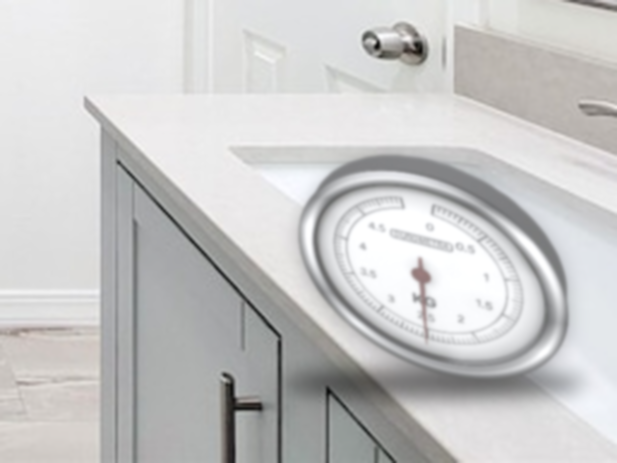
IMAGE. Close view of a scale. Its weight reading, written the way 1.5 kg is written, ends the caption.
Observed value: 2.5 kg
